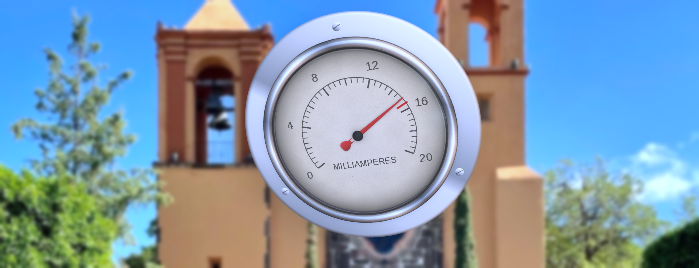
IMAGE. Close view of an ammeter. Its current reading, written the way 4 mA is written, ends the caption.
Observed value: 15 mA
